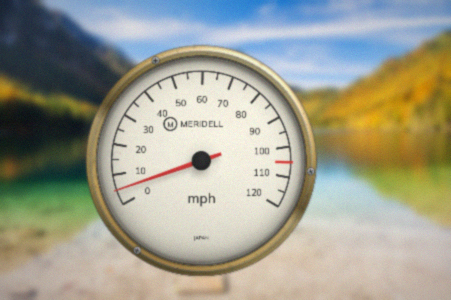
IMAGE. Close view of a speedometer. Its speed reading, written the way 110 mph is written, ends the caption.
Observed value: 5 mph
